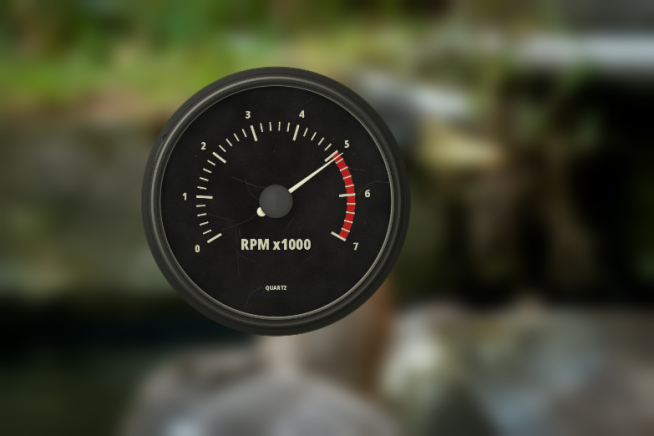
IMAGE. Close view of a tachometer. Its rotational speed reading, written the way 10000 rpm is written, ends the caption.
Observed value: 5100 rpm
